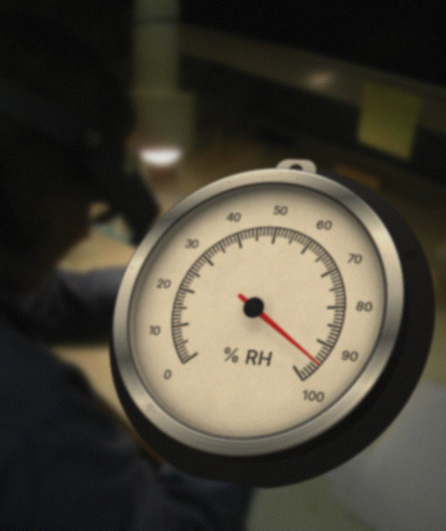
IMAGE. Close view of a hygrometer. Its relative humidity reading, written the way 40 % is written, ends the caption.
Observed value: 95 %
